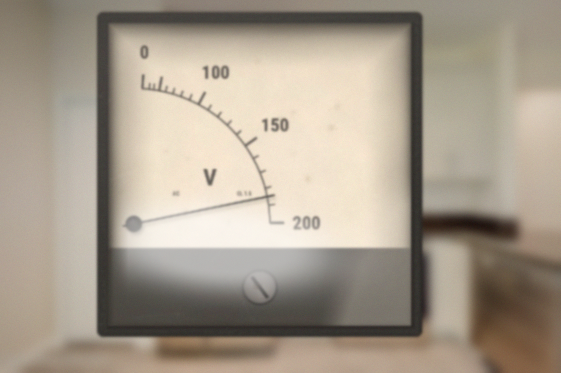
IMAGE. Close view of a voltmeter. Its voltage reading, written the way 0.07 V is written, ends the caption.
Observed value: 185 V
